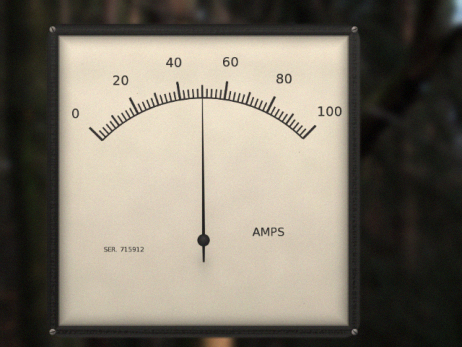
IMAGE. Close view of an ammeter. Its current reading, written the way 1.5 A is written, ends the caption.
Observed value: 50 A
